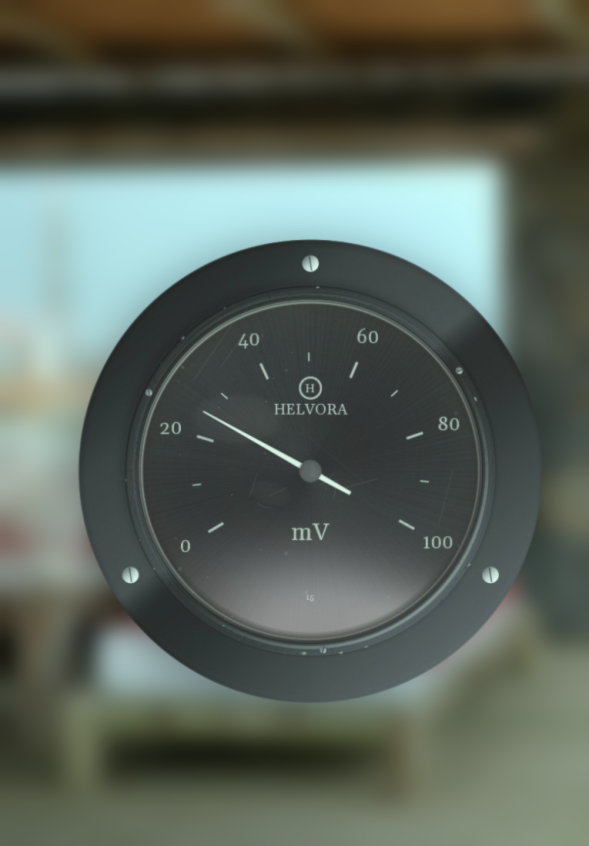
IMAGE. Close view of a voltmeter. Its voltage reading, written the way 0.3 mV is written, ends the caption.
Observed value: 25 mV
